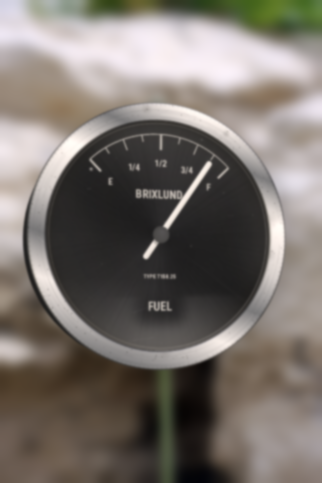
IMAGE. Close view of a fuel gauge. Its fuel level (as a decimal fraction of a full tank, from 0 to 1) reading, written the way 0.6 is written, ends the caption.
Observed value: 0.875
